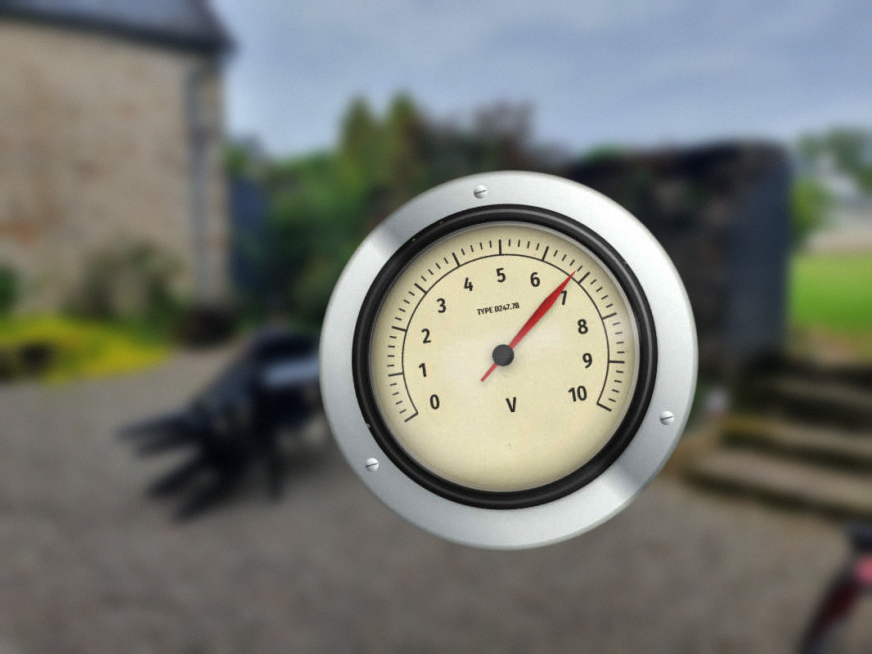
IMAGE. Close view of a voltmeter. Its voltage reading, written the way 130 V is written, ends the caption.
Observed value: 6.8 V
